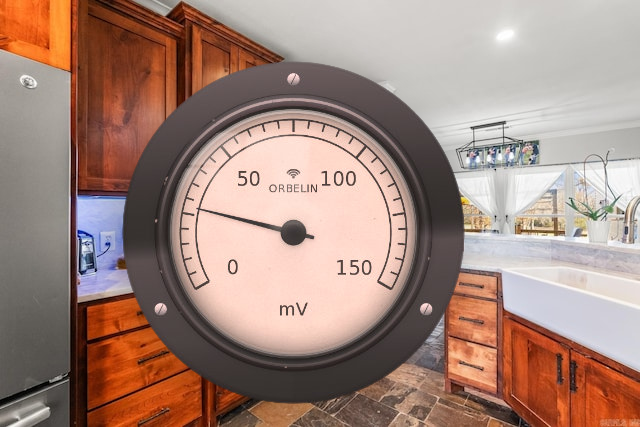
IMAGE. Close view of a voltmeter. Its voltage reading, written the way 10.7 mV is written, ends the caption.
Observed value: 27.5 mV
